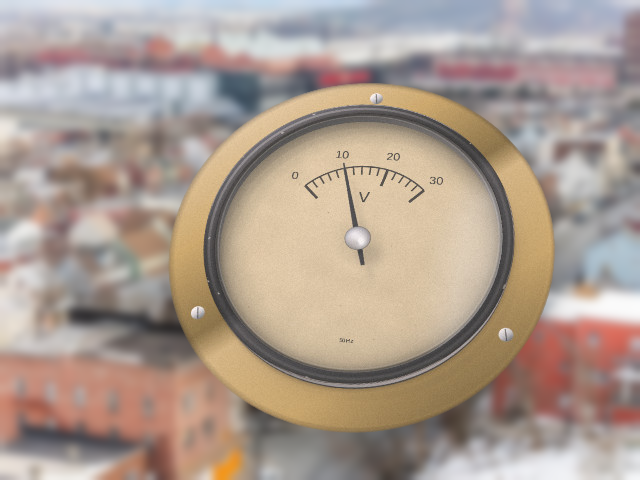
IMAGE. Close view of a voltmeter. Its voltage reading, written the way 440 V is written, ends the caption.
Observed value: 10 V
